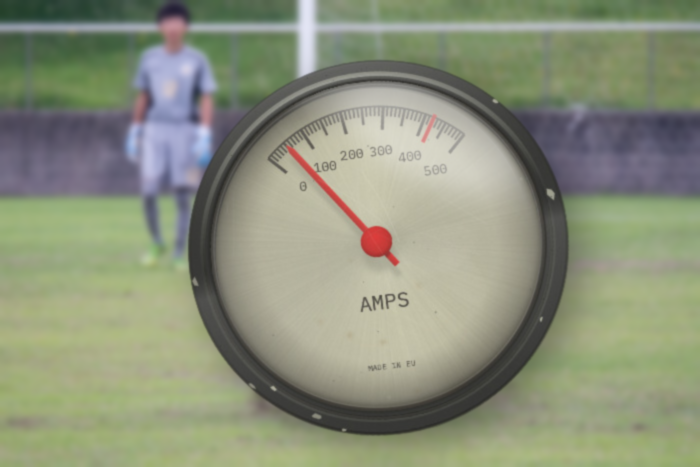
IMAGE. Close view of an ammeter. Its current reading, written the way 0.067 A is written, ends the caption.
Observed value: 50 A
